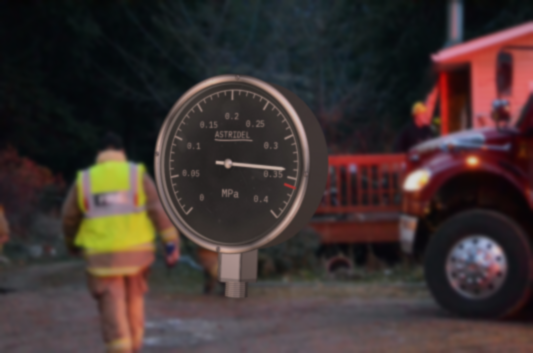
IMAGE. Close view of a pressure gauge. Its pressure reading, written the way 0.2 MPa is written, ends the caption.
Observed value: 0.34 MPa
